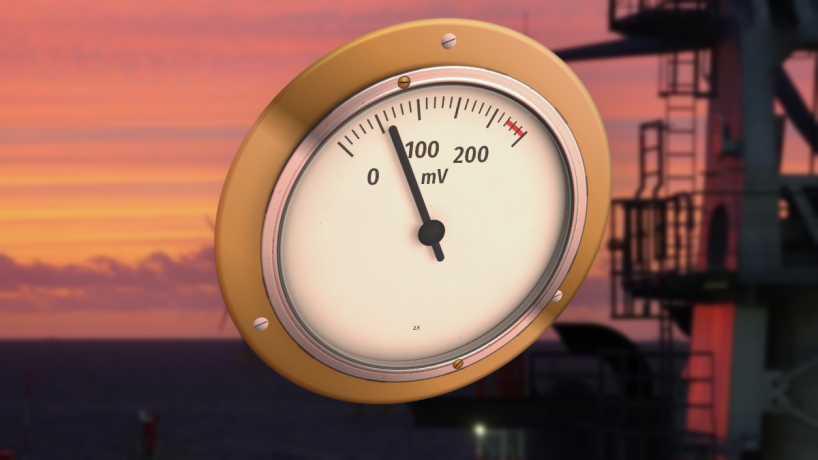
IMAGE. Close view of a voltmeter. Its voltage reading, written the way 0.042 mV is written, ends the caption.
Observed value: 60 mV
